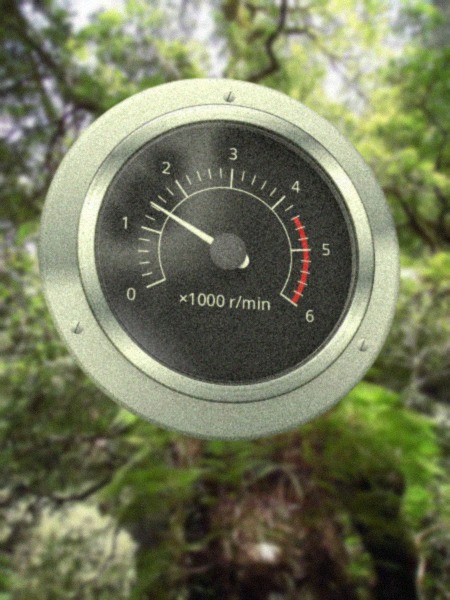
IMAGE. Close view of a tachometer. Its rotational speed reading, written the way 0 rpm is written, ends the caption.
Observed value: 1400 rpm
